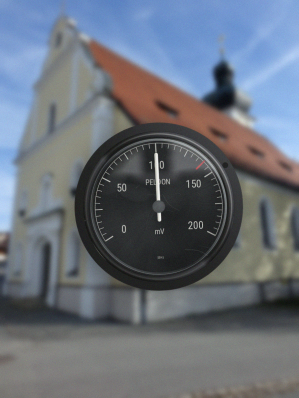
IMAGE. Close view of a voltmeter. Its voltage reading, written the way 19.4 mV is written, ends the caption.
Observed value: 100 mV
